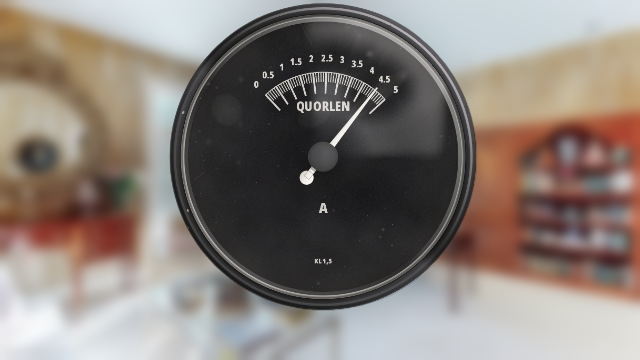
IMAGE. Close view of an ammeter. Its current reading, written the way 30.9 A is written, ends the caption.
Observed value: 4.5 A
